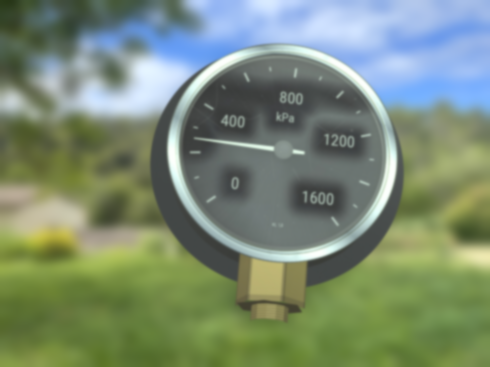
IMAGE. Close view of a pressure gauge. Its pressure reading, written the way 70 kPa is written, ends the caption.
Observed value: 250 kPa
